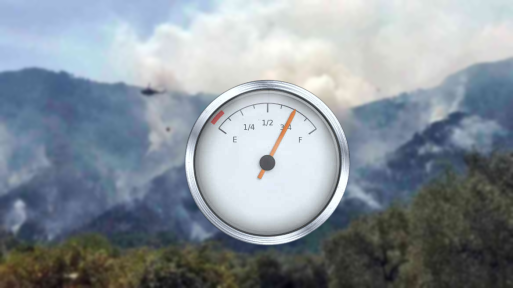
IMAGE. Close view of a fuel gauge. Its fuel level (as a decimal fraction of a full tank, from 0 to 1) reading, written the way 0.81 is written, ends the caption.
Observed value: 0.75
